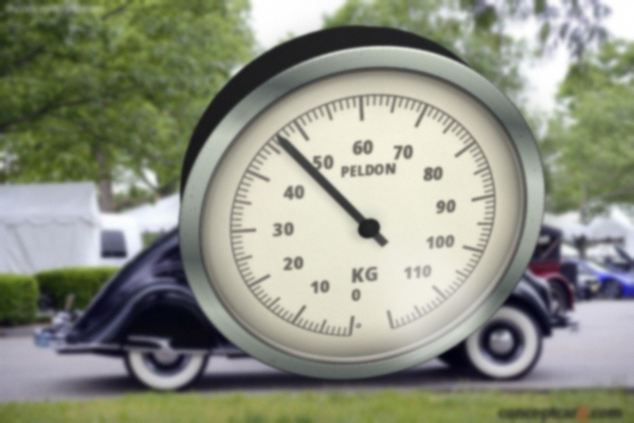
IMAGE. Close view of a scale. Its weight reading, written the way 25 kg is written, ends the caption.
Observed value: 47 kg
